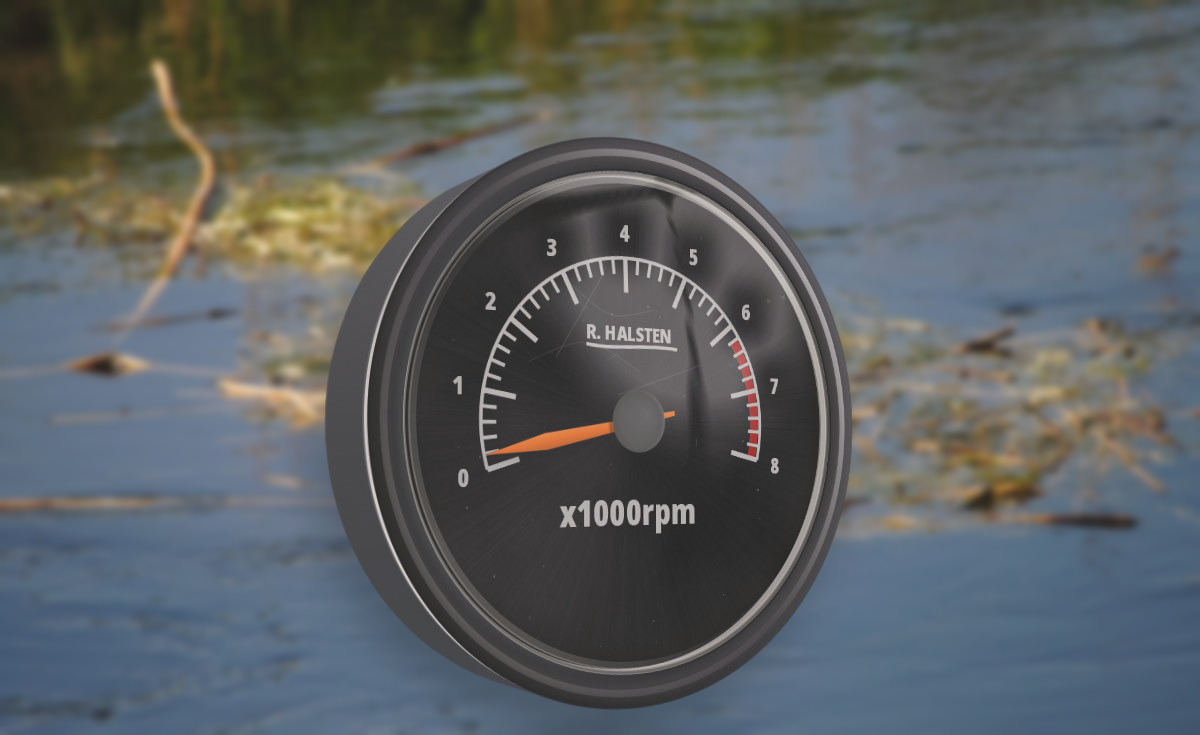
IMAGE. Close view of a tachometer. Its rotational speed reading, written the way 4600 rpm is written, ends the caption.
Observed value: 200 rpm
